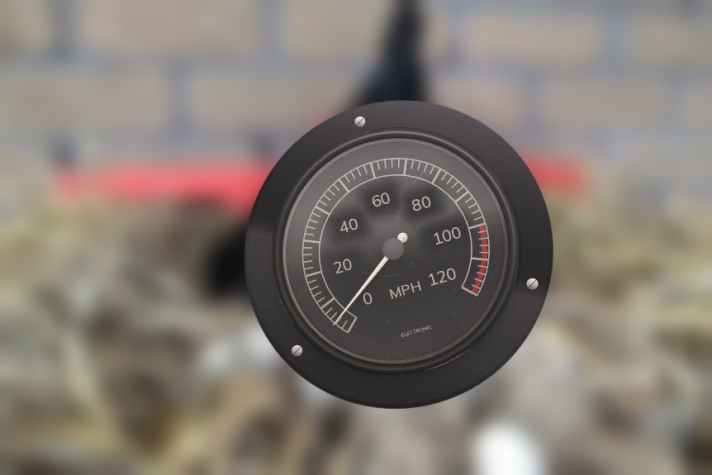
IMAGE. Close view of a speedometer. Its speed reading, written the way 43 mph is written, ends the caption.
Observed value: 4 mph
